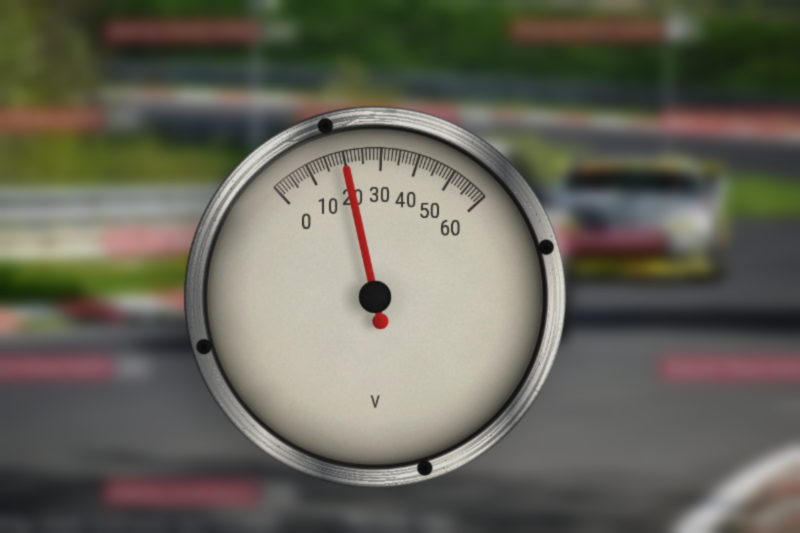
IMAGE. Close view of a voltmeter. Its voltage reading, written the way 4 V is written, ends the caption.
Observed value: 20 V
